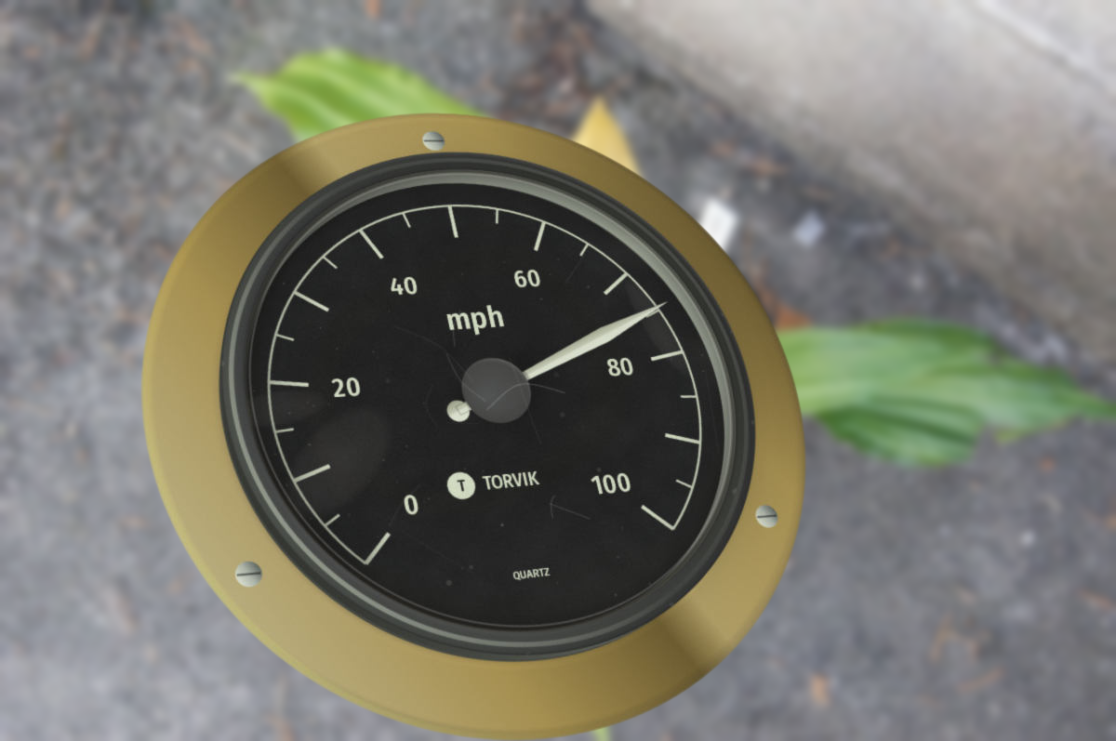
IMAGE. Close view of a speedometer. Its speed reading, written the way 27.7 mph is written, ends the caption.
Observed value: 75 mph
